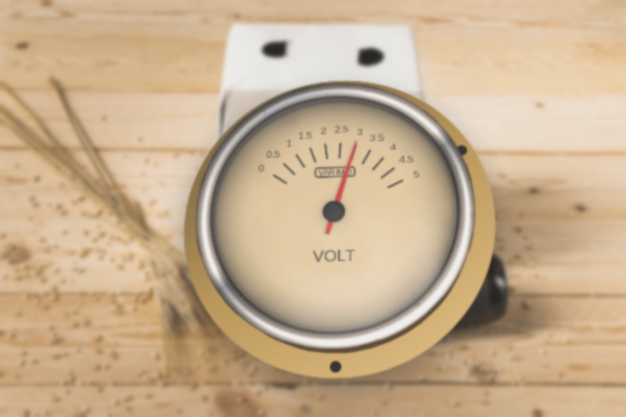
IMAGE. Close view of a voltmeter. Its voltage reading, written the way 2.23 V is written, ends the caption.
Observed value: 3 V
